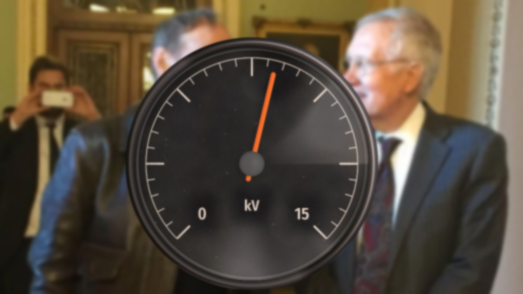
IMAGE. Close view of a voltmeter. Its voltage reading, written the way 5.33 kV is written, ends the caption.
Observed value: 8.25 kV
